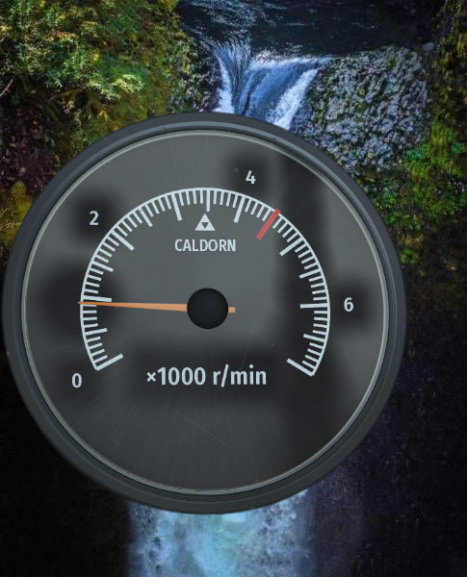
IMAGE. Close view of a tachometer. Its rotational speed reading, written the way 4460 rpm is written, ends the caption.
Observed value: 900 rpm
